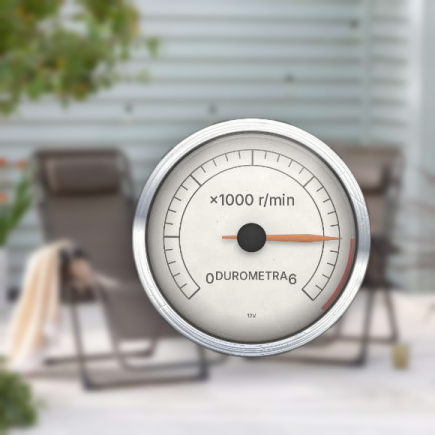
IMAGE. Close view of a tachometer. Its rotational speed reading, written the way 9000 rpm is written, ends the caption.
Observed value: 5000 rpm
